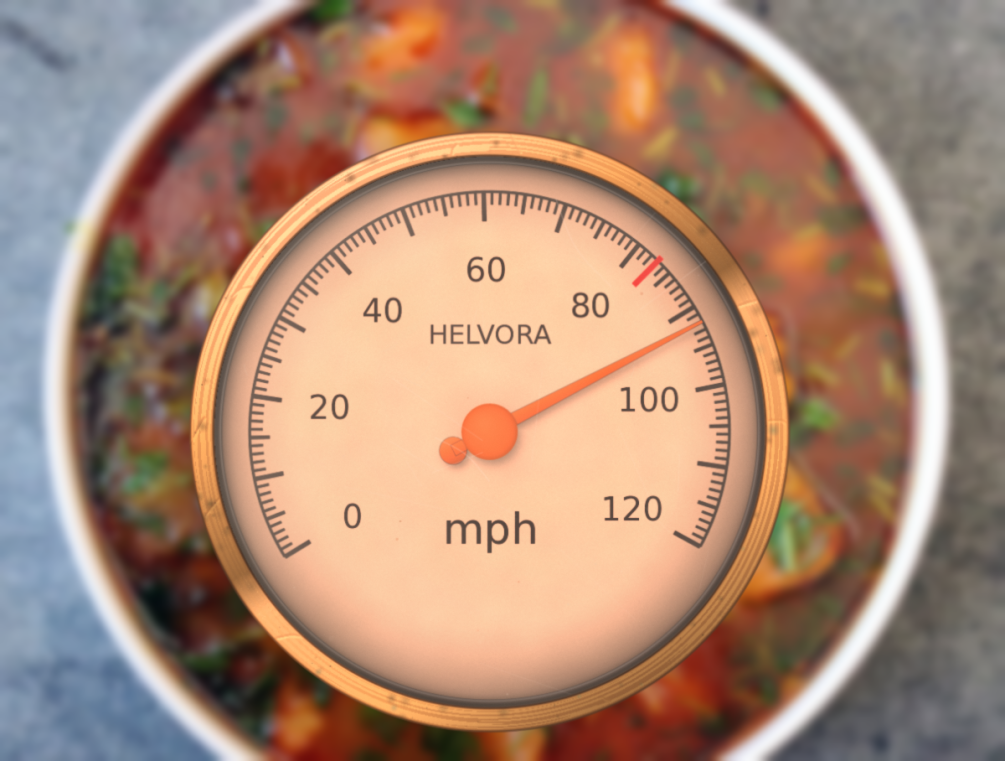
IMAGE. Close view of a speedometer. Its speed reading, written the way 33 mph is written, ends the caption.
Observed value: 92 mph
